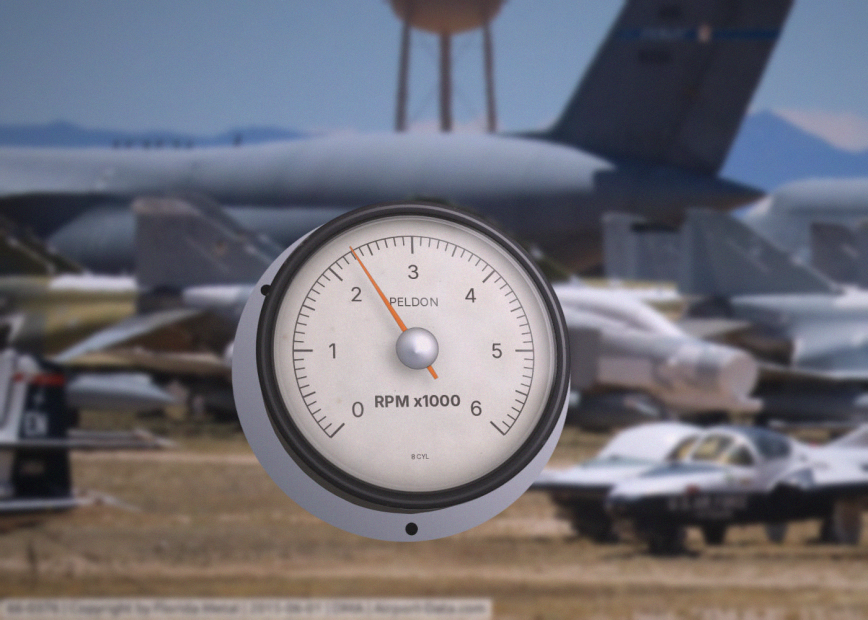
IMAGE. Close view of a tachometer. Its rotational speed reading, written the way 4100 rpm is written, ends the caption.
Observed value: 2300 rpm
